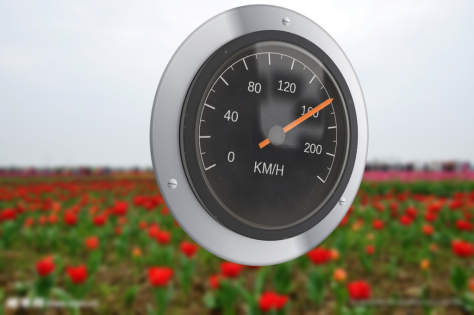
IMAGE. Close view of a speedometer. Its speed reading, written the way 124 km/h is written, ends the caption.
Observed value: 160 km/h
